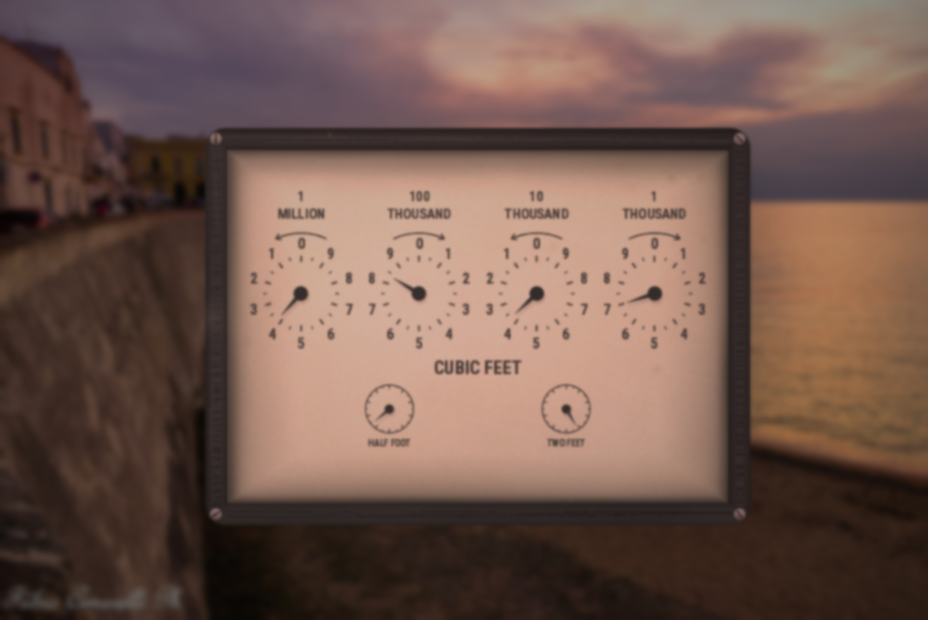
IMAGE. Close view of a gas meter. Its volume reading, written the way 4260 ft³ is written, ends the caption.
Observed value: 383700 ft³
